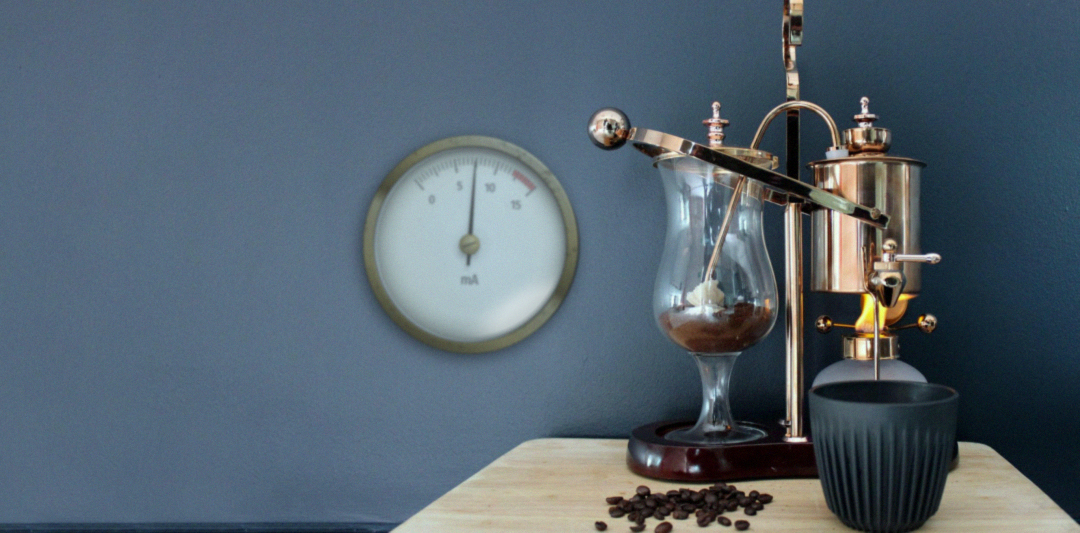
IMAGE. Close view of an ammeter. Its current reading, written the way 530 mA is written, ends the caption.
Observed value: 7.5 mA
